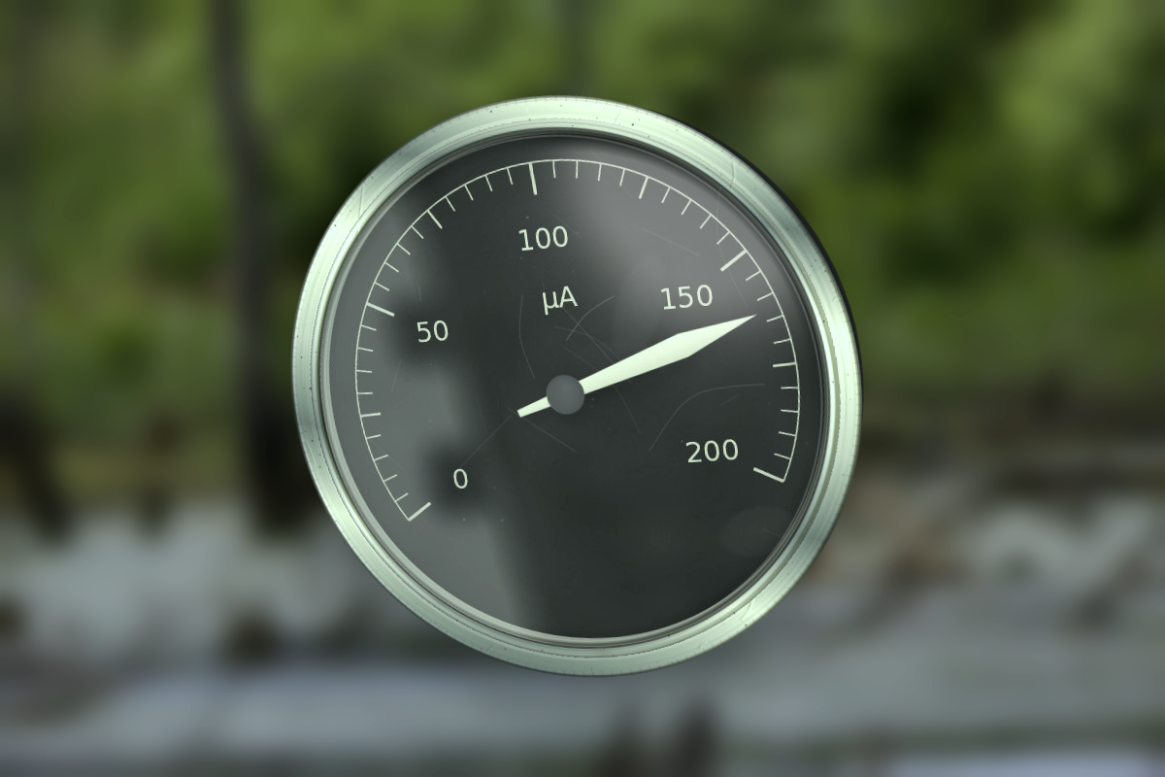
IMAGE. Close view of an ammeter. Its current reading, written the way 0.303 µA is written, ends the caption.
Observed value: 162.5 µA
